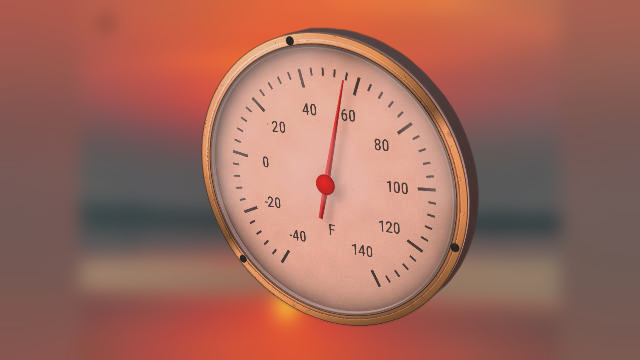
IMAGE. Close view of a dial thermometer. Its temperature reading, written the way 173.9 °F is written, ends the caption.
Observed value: 56 °F
